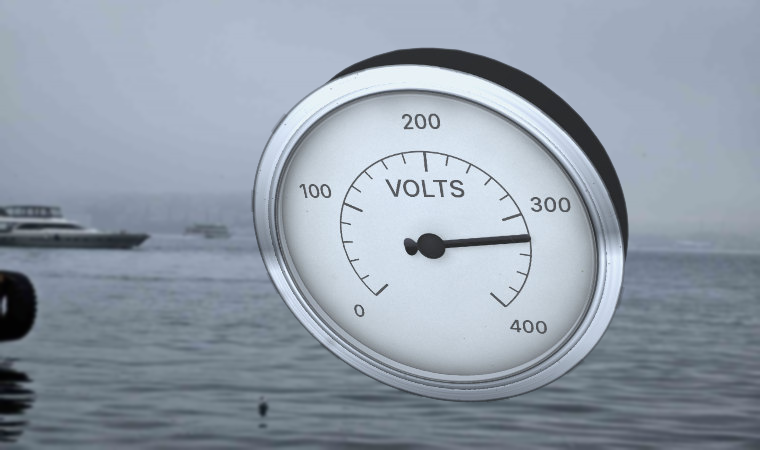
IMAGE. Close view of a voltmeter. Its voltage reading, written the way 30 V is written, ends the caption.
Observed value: 320 V
